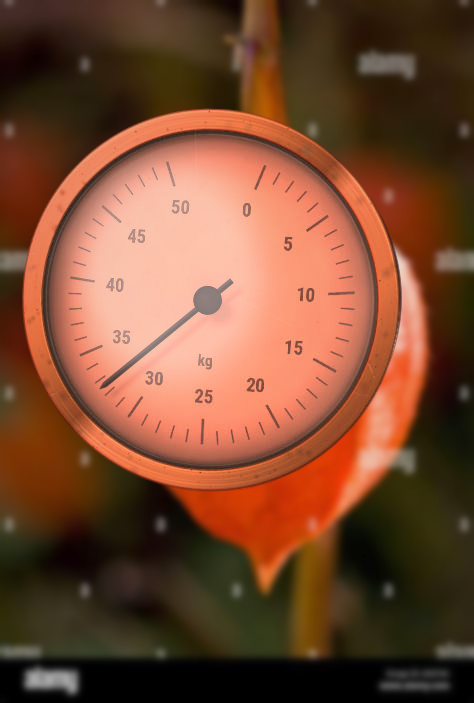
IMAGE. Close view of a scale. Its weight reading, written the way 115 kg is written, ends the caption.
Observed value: 32.5 kg
